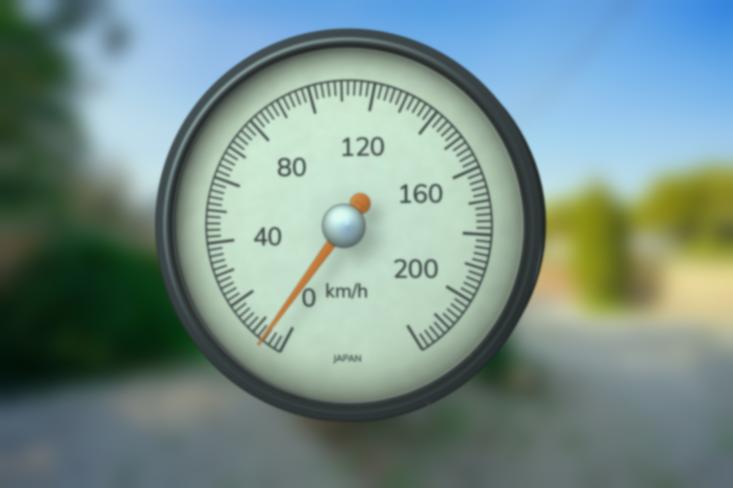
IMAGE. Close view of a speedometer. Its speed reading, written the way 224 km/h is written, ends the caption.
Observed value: 6 km/h
